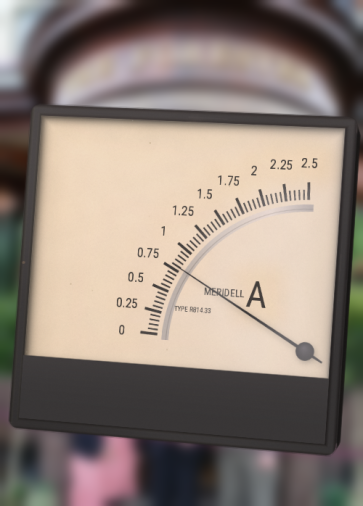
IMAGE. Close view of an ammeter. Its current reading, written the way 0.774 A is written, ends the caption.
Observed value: 0.8 A
